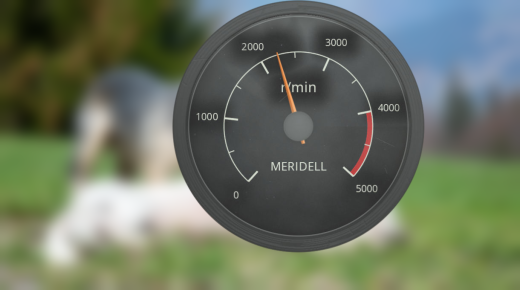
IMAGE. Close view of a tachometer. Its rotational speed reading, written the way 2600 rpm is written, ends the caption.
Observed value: 2250 rpm
